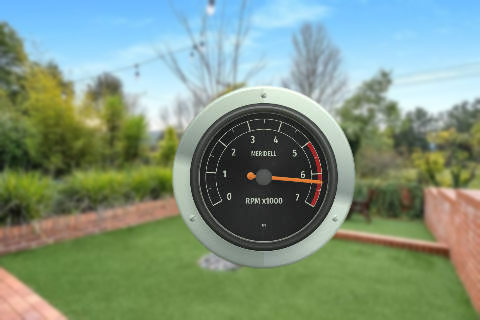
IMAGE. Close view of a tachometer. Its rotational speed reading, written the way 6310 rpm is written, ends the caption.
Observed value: 6250 rpm
